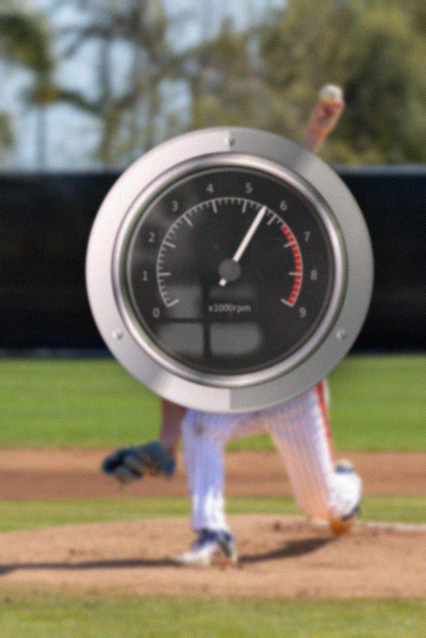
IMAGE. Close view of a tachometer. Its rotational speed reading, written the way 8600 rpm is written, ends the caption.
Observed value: 5600 rpm
